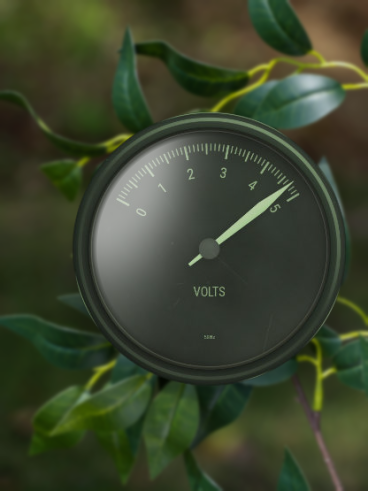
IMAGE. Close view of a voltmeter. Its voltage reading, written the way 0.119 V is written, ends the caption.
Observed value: 4.7 V
